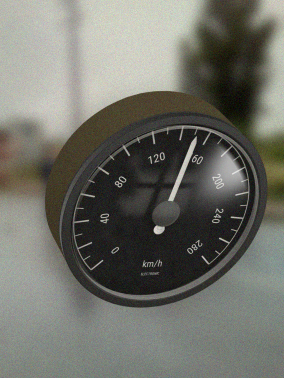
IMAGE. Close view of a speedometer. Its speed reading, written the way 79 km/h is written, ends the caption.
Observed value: 150 km/h
